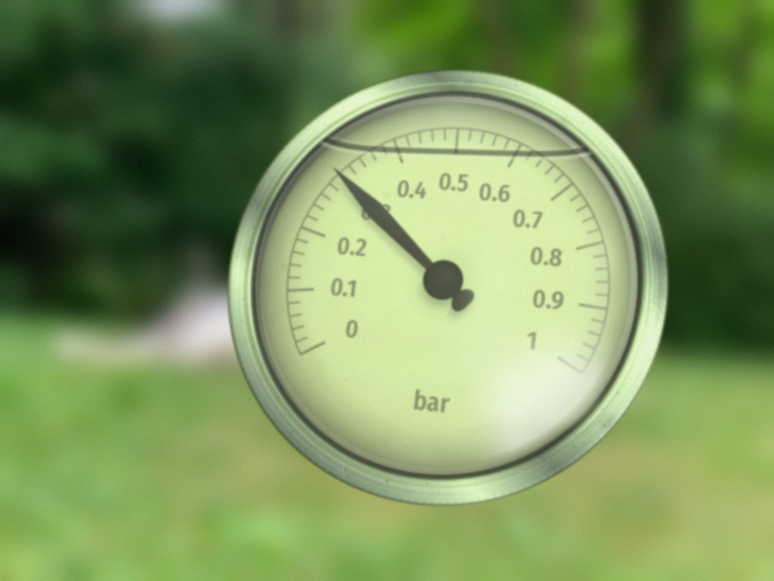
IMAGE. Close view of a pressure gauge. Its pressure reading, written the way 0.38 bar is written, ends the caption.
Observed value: 0.3 bar
